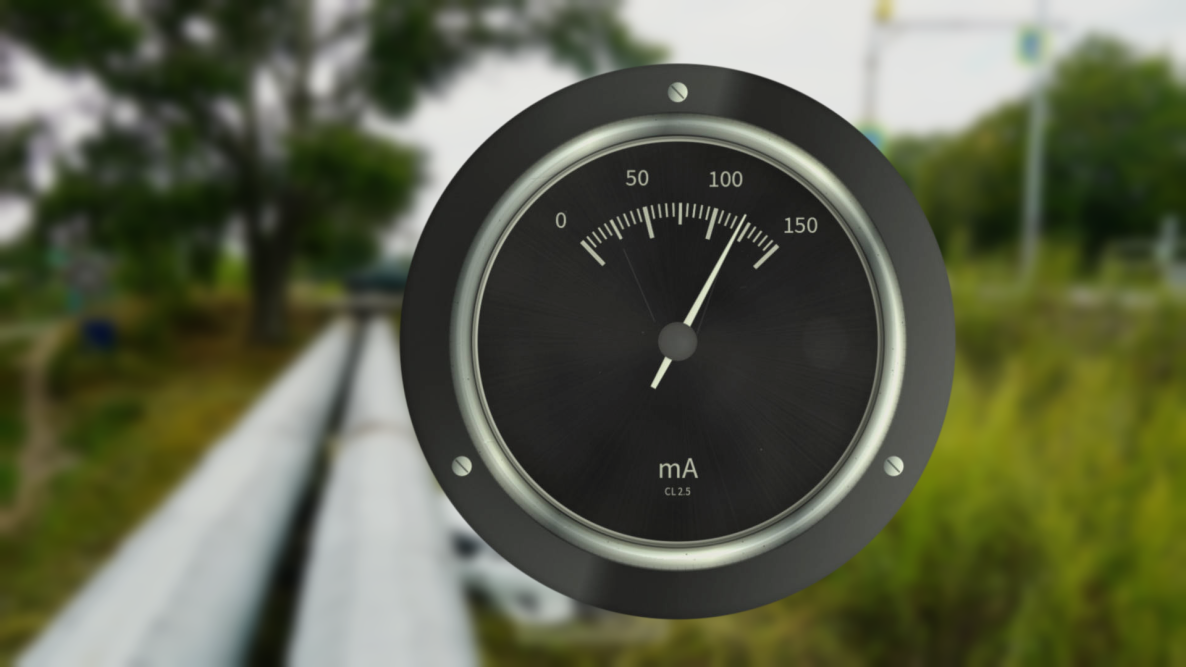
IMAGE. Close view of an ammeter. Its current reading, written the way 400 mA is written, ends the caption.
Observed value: 120 mA
